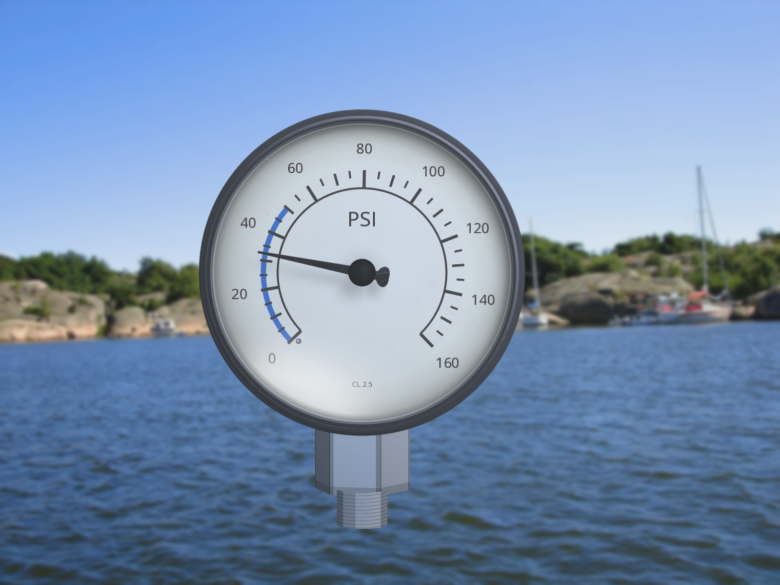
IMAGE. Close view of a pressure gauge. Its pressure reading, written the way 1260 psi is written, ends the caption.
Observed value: 32.5 psi
